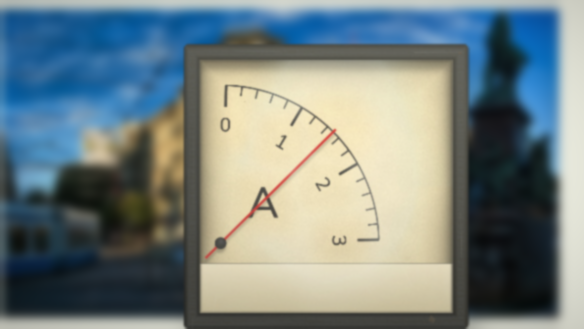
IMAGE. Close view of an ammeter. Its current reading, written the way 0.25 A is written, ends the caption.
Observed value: 1.5 A
